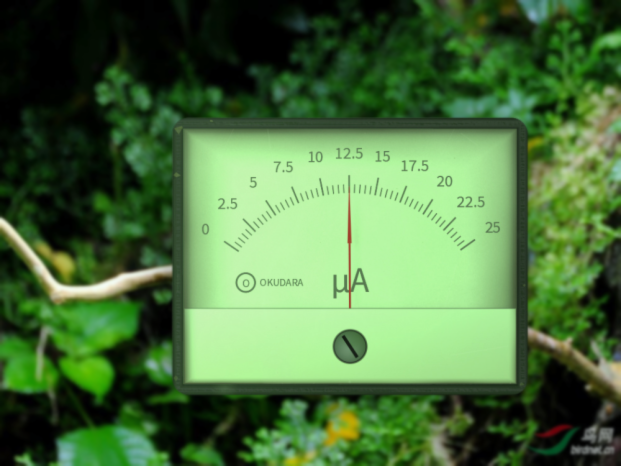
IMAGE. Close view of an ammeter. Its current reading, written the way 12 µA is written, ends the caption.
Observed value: 12.5 µA
